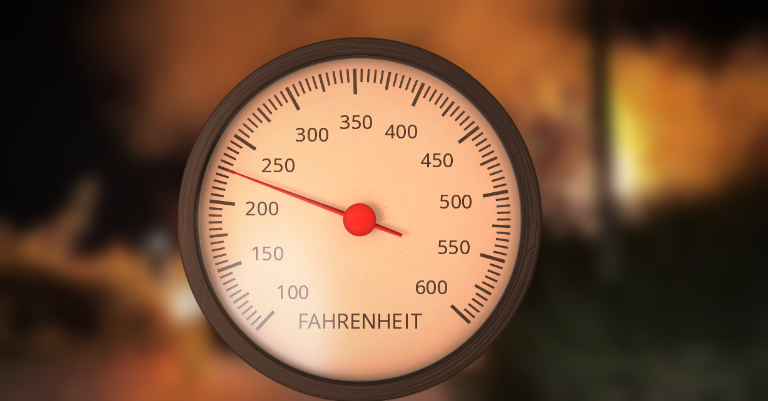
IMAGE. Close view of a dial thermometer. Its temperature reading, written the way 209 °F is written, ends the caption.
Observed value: 225 °F
